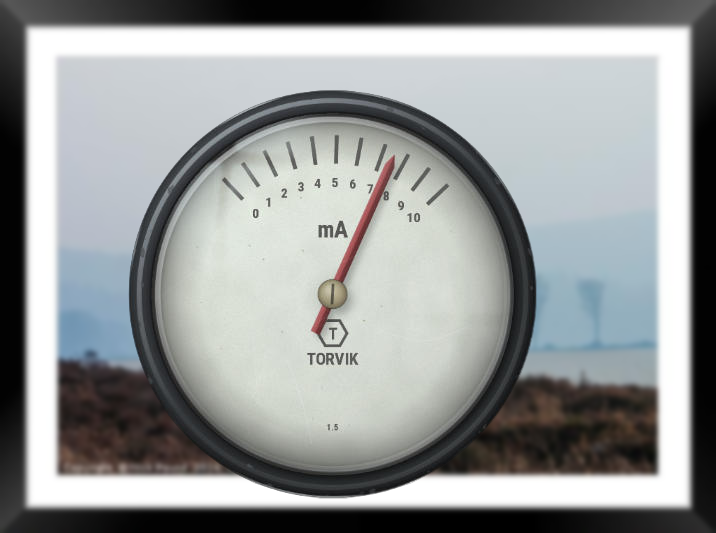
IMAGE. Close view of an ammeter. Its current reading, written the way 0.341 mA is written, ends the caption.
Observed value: 7.5 mA
